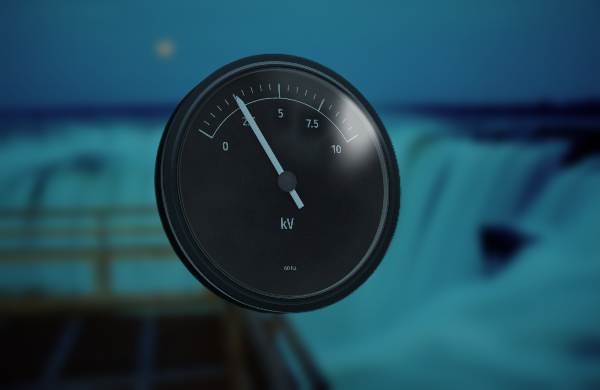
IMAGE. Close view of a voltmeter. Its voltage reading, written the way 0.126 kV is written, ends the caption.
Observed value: 2.5 kV
